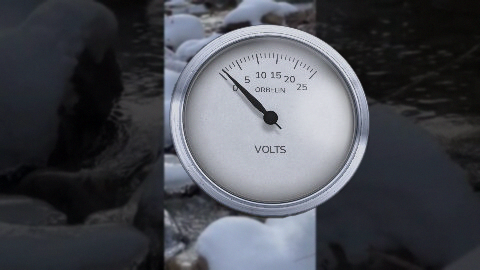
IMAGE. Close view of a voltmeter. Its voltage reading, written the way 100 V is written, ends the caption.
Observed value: 1 V
